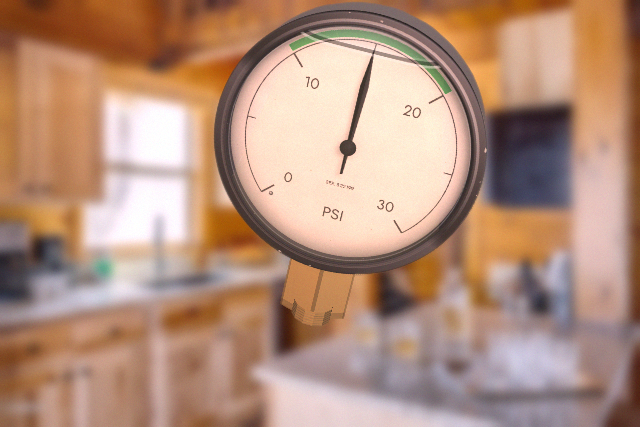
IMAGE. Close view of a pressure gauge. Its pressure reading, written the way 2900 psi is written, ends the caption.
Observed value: 15 psi
